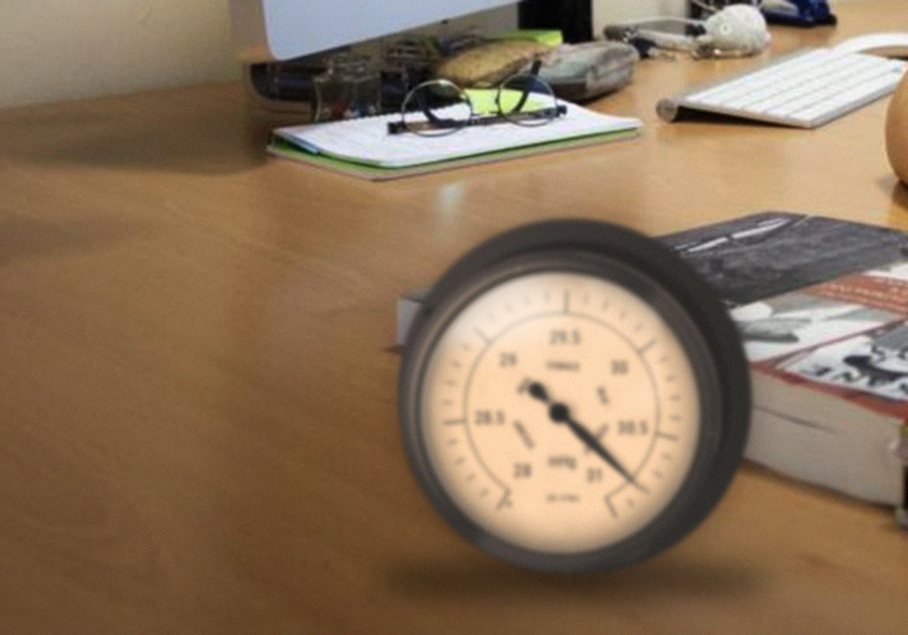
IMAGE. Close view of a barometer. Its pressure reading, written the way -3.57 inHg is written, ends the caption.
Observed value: 30.8 inHg
